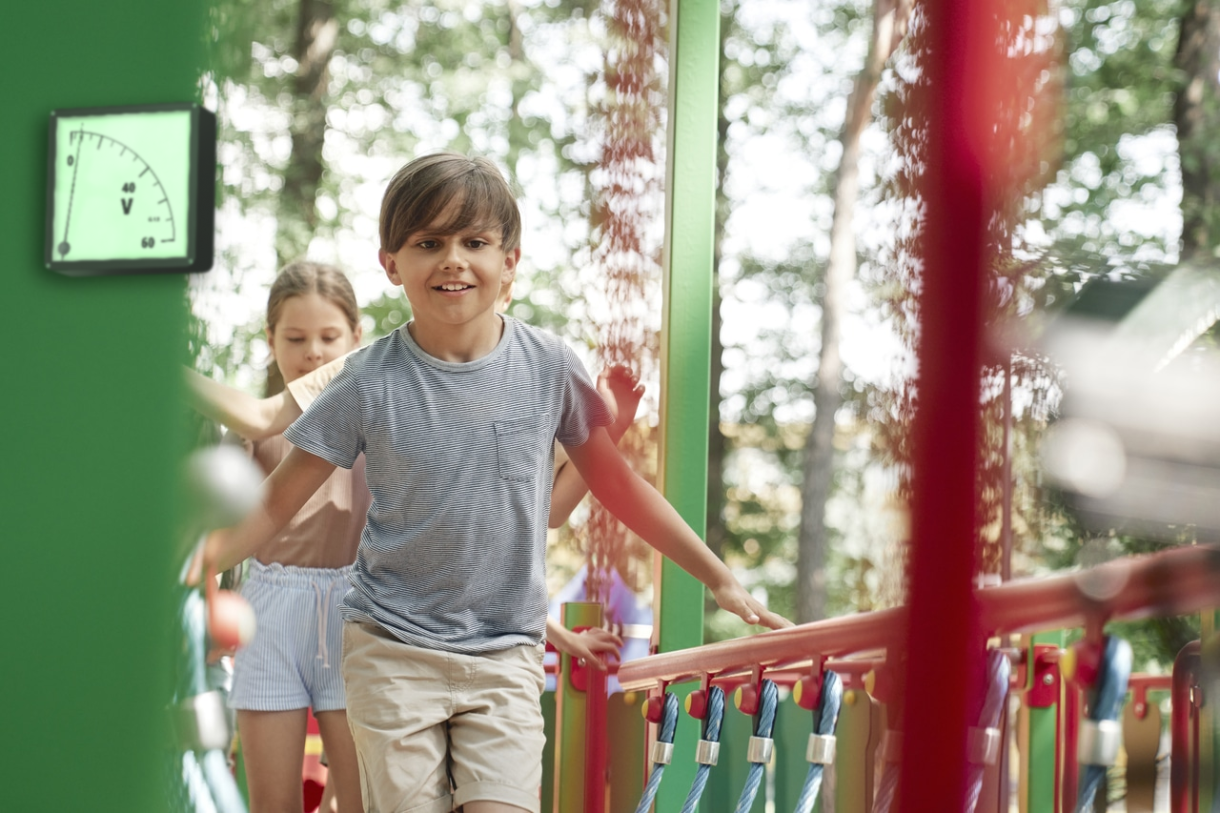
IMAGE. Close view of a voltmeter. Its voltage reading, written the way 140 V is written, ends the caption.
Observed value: 10 V
